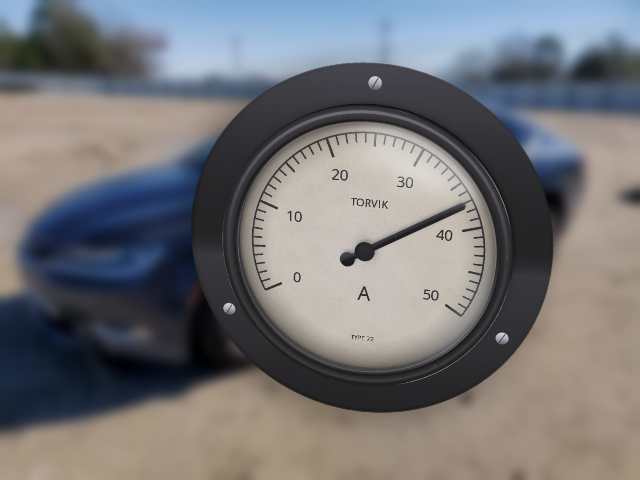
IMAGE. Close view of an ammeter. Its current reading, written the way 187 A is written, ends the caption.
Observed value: 37 A
